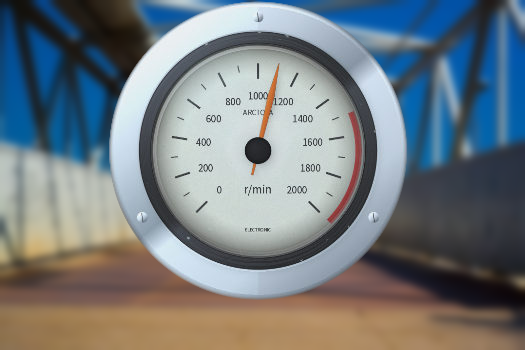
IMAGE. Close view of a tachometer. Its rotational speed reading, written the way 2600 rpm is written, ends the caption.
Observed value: 1100 rpm
